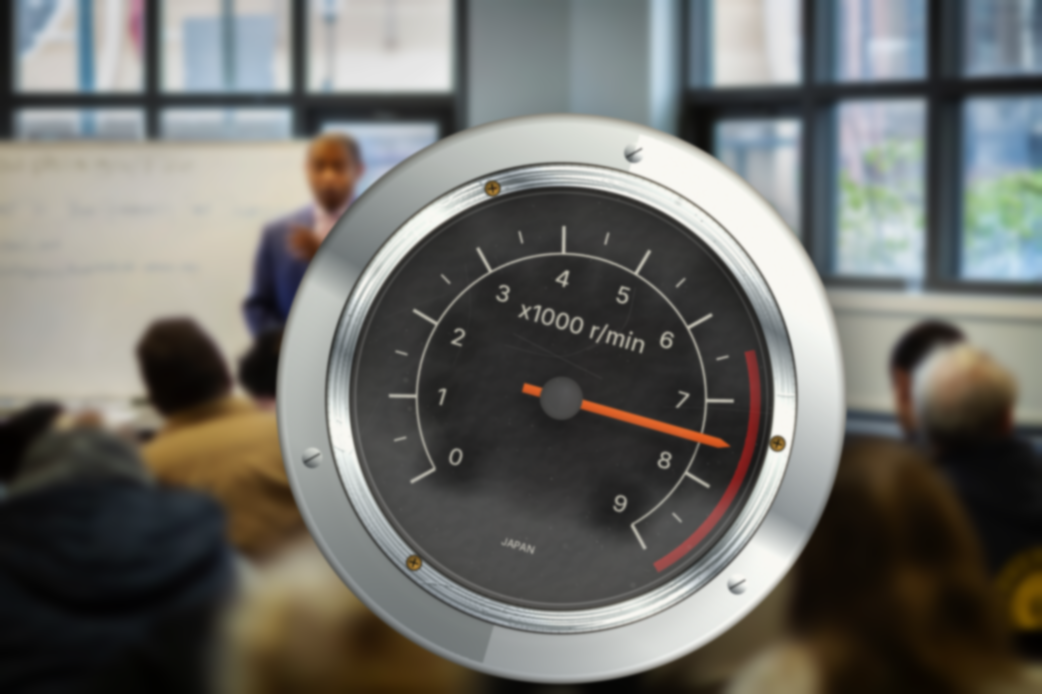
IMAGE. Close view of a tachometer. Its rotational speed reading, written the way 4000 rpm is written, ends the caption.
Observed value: 7500 rpm
